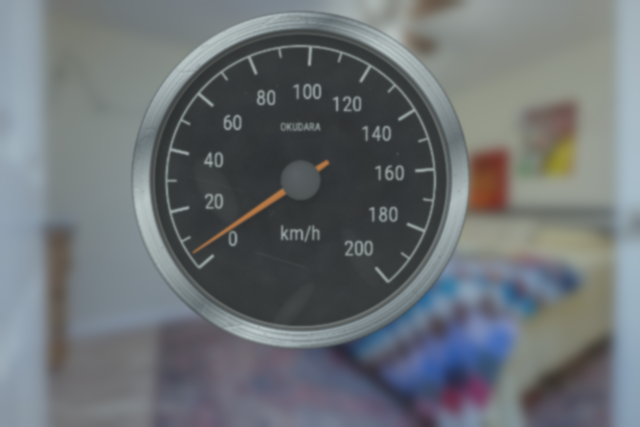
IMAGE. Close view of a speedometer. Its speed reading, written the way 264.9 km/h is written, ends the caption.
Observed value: 5 km/h
